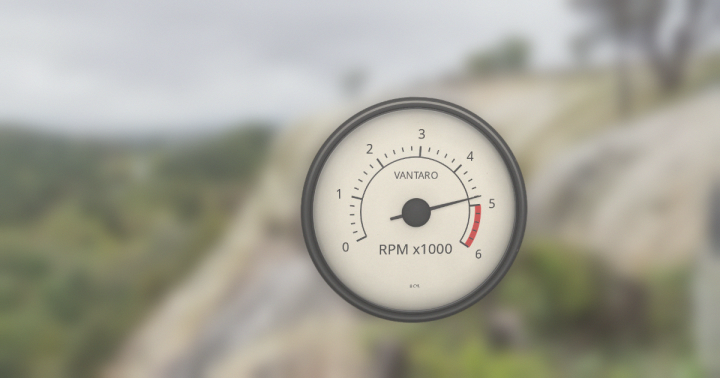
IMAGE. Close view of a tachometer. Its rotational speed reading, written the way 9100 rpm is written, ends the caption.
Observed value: 4800 rpm
